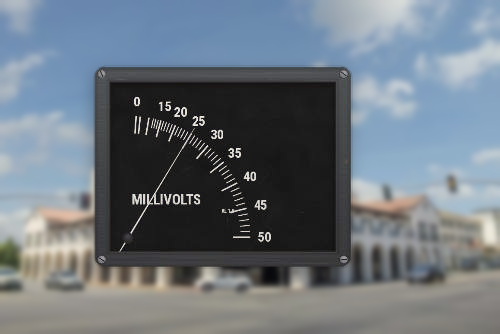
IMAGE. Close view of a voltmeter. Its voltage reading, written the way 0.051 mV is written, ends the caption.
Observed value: 25 mV
